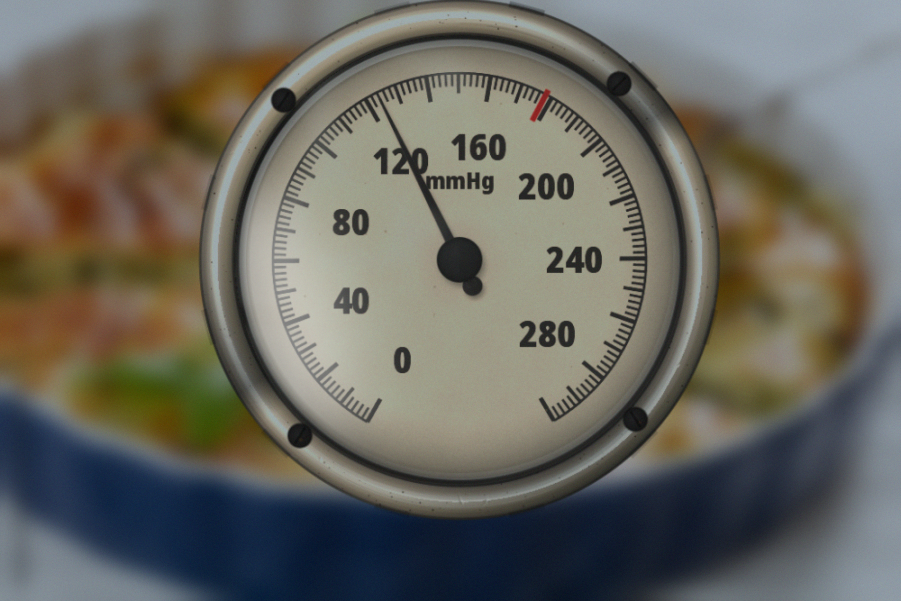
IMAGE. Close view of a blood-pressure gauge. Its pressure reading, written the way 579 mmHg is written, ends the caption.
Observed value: 124 mmHg
